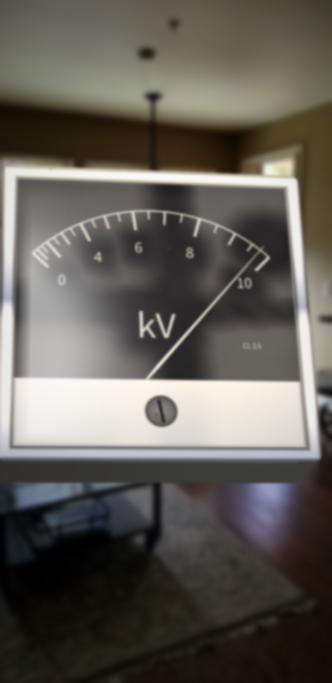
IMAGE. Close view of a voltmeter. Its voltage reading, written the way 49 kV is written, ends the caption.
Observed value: 9.75 kV
